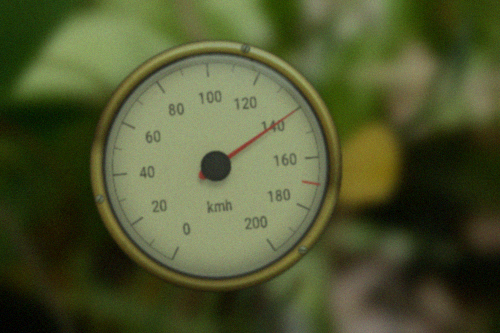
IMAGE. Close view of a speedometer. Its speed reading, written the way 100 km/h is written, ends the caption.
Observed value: 140 km/h
